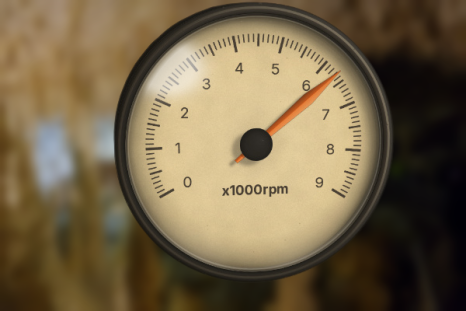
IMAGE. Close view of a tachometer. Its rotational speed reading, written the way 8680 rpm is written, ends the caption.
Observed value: 6300 rpm
